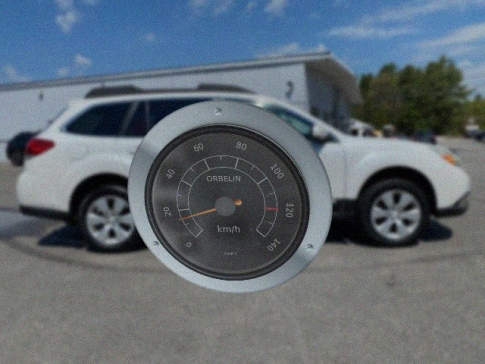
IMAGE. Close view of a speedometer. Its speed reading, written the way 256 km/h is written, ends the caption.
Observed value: 15 km/h
